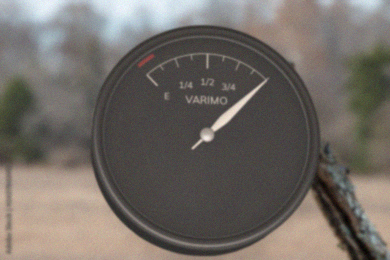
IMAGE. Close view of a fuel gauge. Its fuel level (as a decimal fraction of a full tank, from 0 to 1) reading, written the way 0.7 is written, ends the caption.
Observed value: 1
